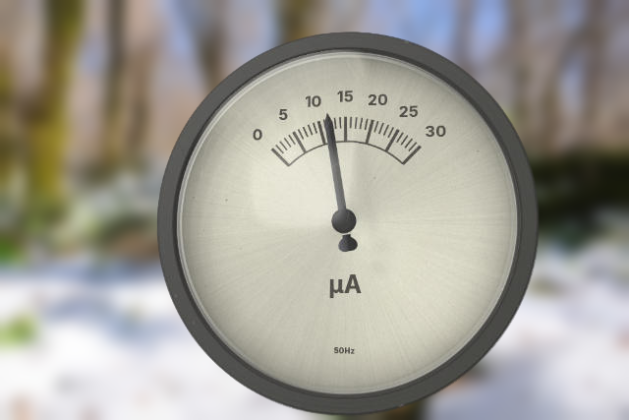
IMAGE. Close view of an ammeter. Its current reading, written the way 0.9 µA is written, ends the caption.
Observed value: 12 µA
